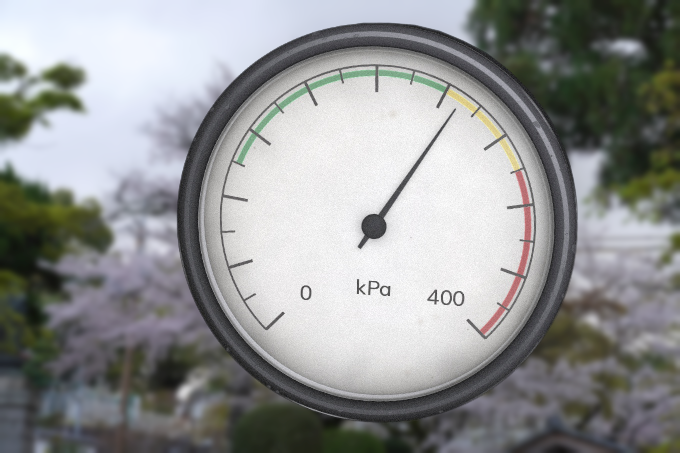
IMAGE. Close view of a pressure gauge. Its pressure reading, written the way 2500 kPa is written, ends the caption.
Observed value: 250 kPa
